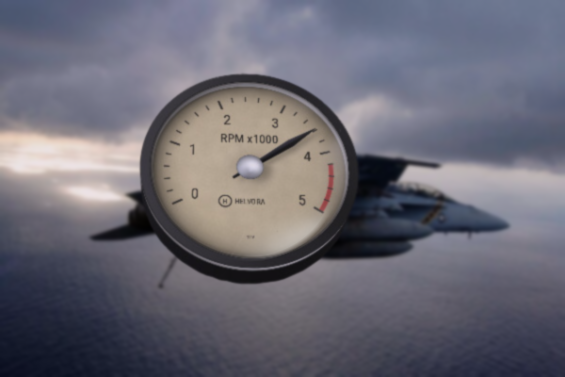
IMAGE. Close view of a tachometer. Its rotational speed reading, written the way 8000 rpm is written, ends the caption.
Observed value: 3600 rpm
